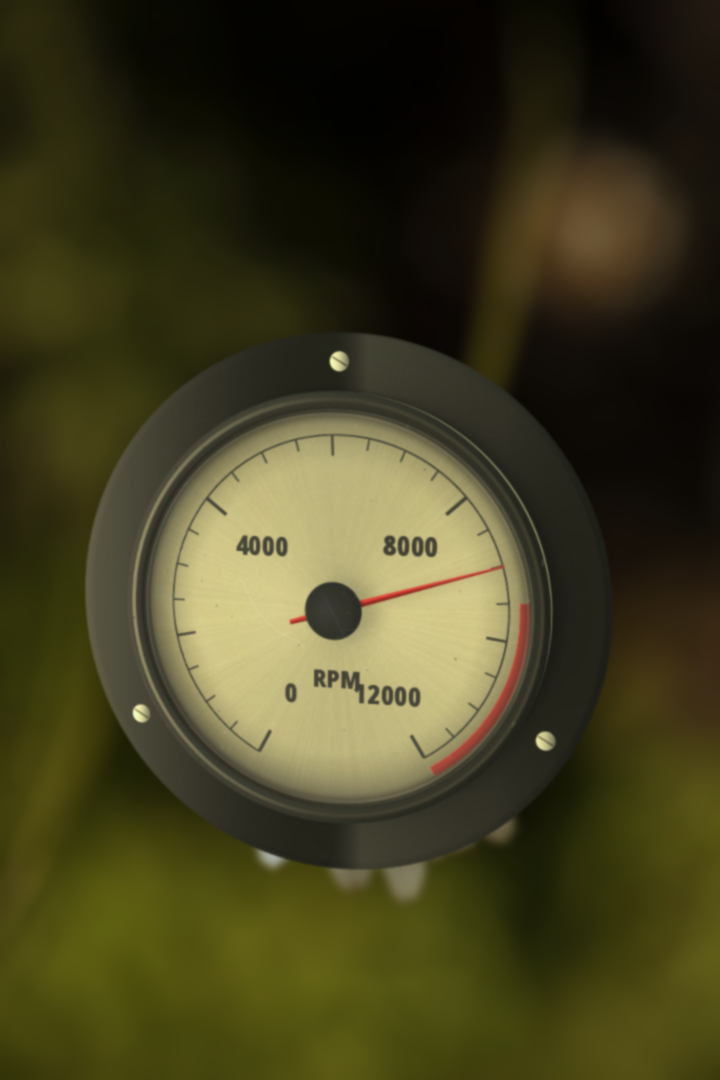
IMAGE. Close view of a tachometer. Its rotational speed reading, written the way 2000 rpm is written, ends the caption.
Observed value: 9000 rpm
